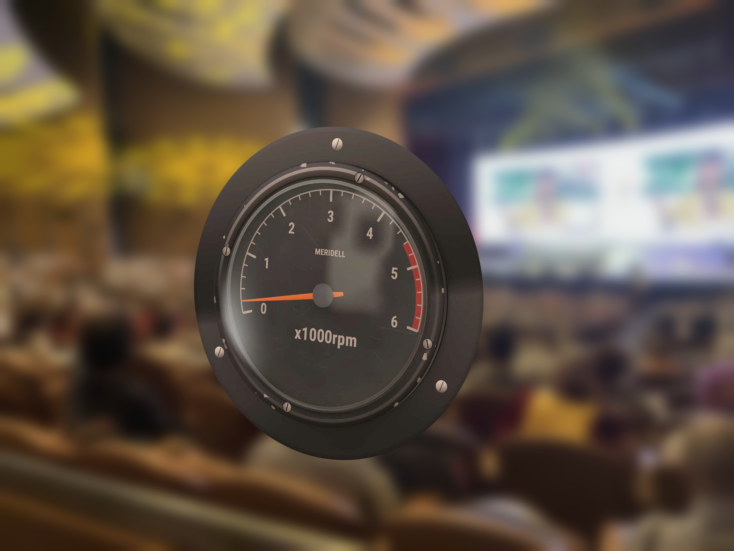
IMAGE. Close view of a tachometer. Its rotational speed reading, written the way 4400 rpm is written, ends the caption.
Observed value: 200 rpm
